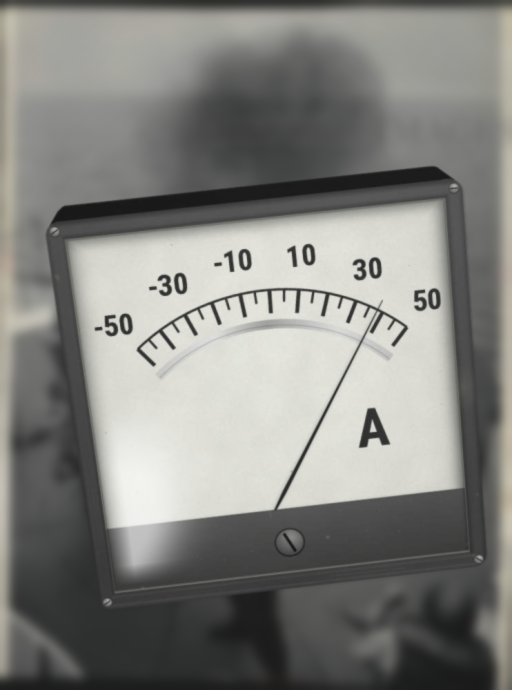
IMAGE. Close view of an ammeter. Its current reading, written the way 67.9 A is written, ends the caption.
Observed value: 37.5 A
